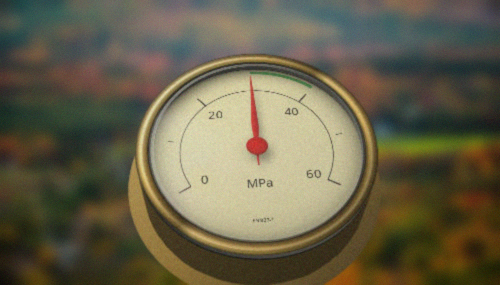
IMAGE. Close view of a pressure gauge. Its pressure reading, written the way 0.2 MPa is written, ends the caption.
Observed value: 30 MPa
